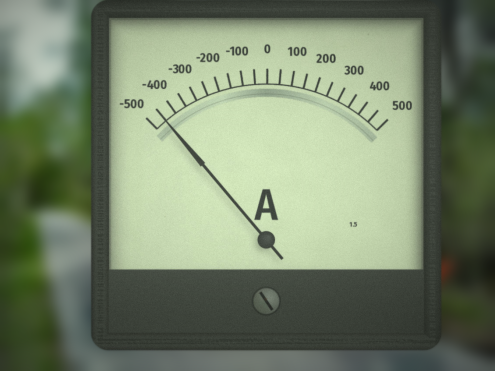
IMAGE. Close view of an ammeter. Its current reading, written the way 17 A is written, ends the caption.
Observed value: -450 A
